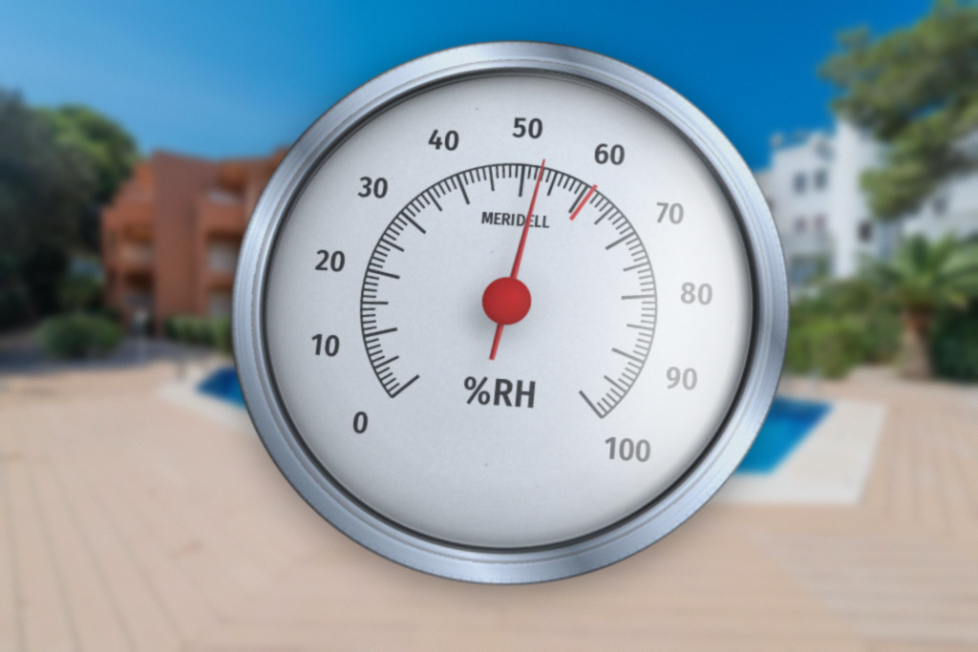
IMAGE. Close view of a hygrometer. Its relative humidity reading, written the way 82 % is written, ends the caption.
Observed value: 53 %
